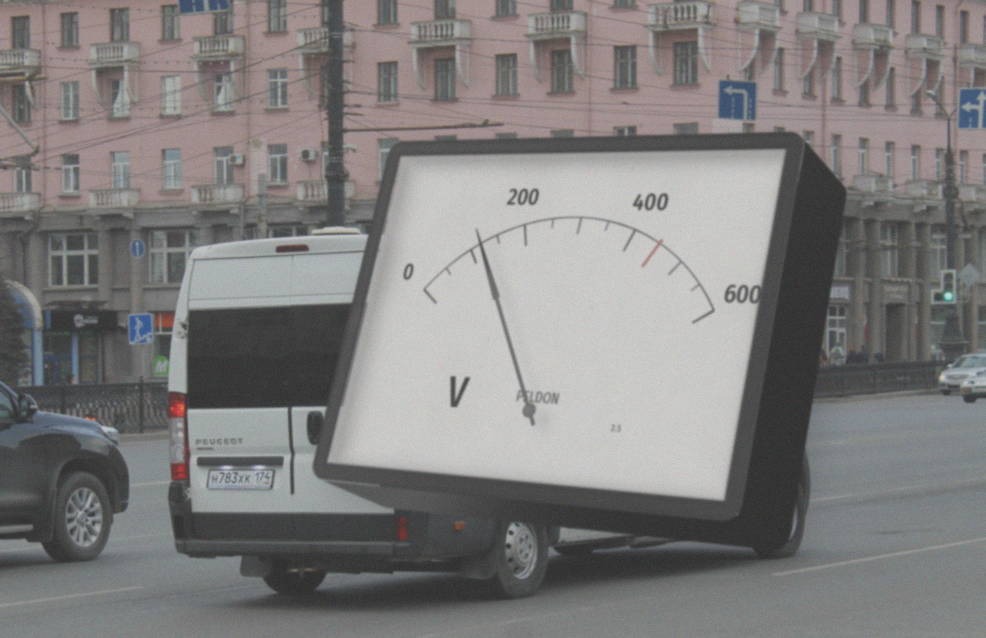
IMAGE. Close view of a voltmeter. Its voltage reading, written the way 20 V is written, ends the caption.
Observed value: 125 V
